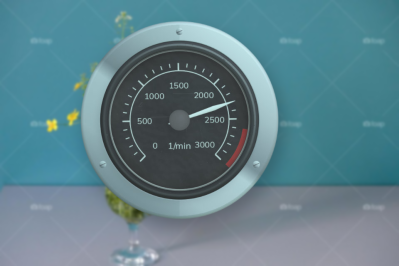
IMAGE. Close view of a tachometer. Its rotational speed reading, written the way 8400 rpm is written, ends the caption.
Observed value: 2300 rpm
